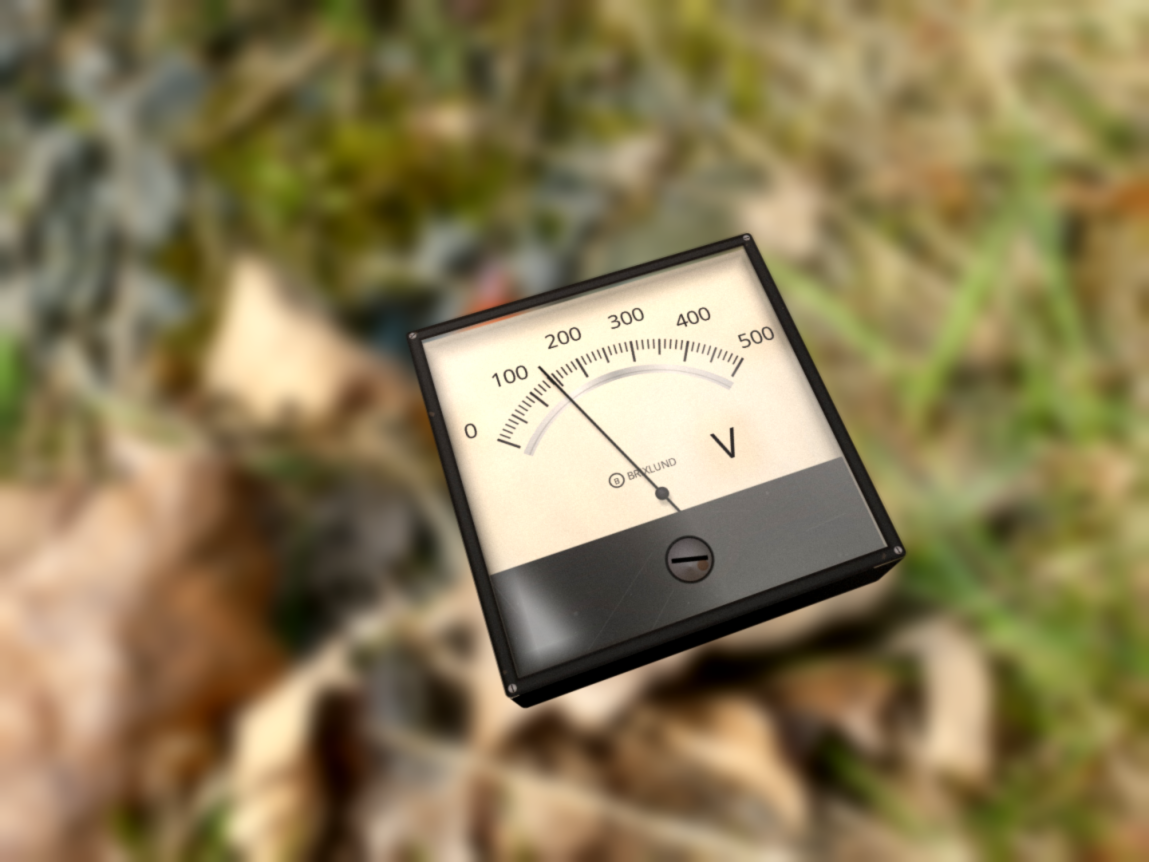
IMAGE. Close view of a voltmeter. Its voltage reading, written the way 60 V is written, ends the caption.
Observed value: 140 V
